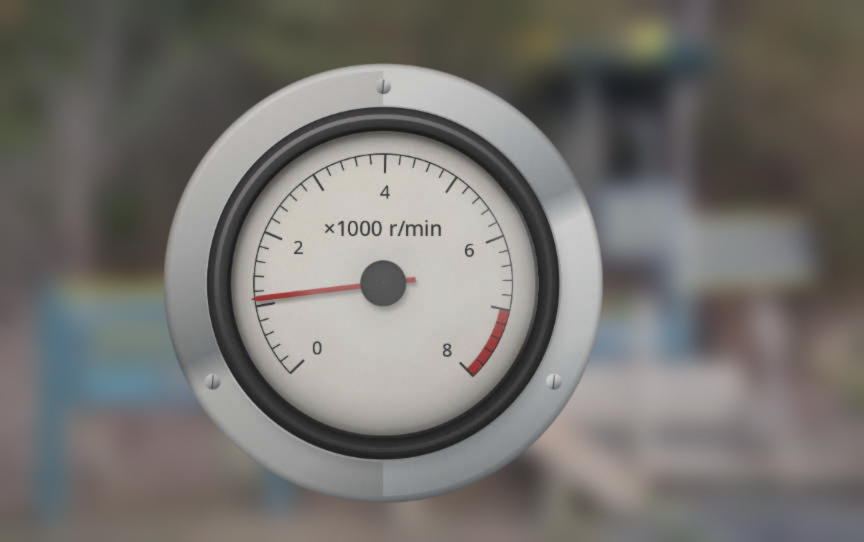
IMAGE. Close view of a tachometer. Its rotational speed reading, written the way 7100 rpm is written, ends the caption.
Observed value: 1100 rpm
